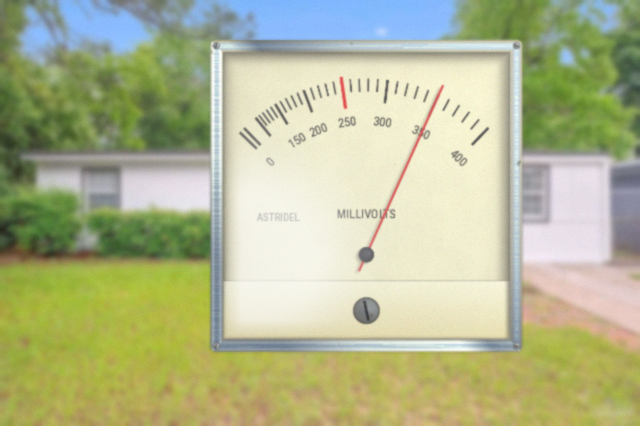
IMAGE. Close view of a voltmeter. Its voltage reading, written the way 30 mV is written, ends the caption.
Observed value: 350 mV
